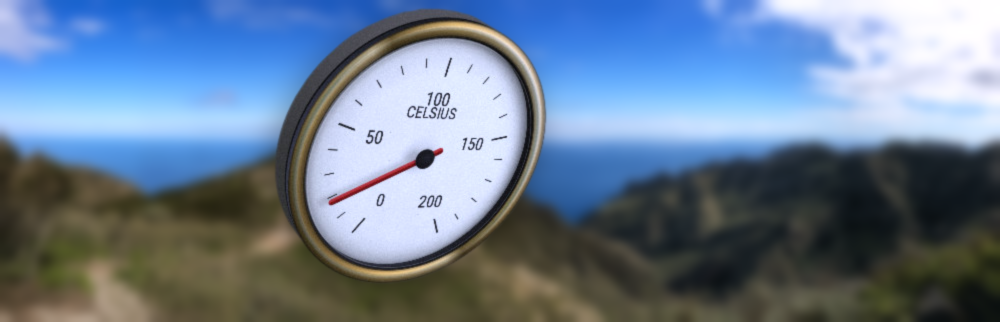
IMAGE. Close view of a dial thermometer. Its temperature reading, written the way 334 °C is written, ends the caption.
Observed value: 20 °C
